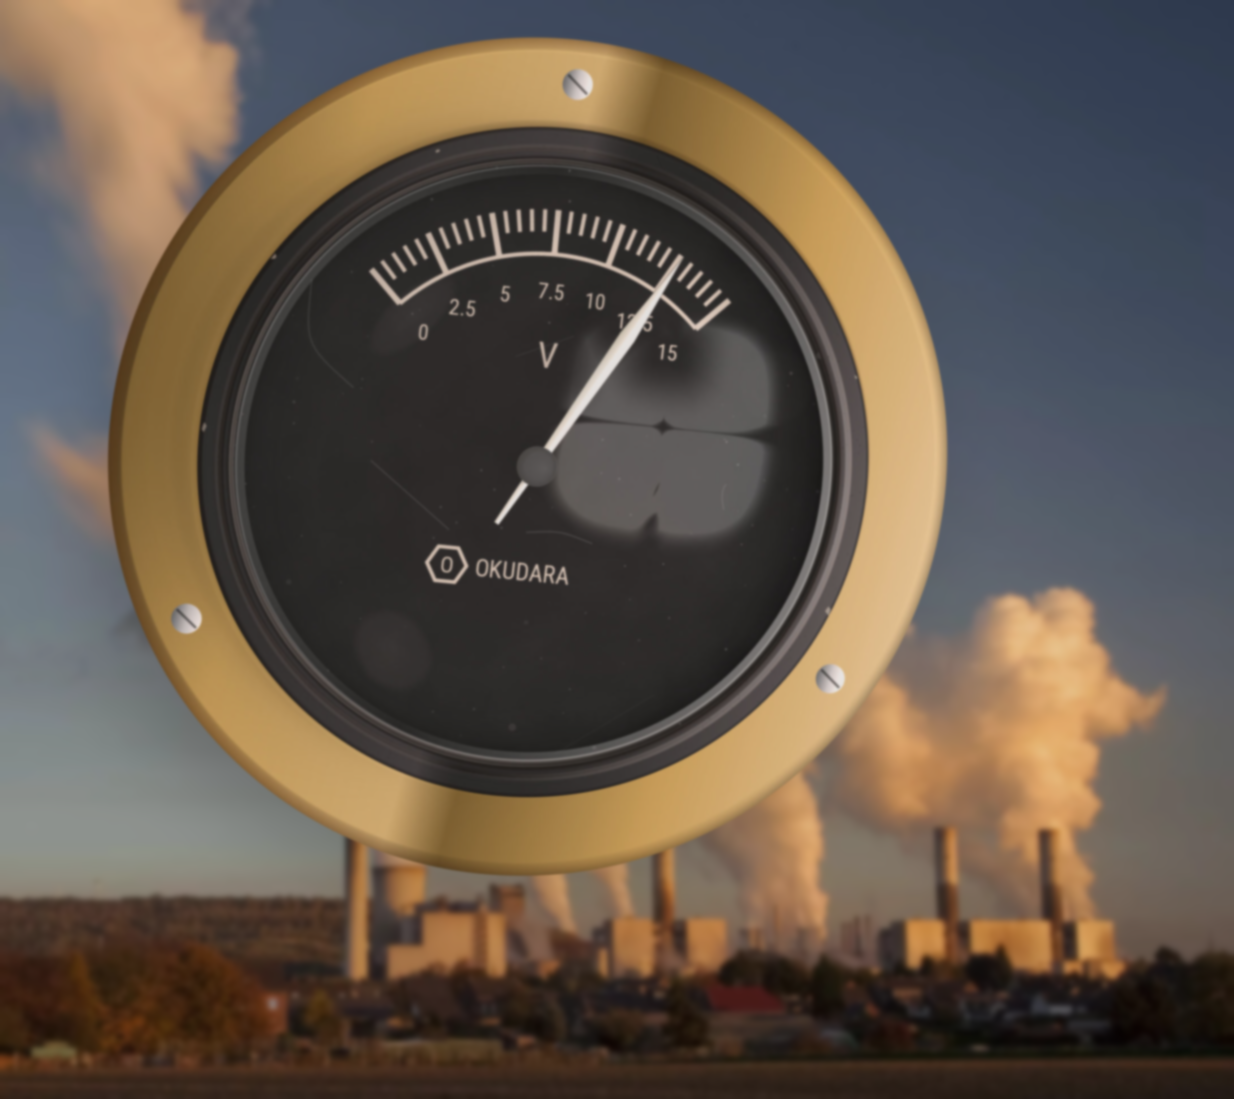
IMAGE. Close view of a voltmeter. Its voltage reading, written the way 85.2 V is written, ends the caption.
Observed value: 12.5 V
